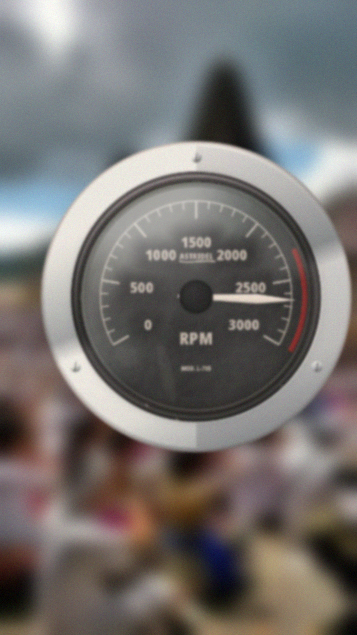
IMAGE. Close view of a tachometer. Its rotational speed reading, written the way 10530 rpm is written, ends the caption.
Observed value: 2650 rpm
